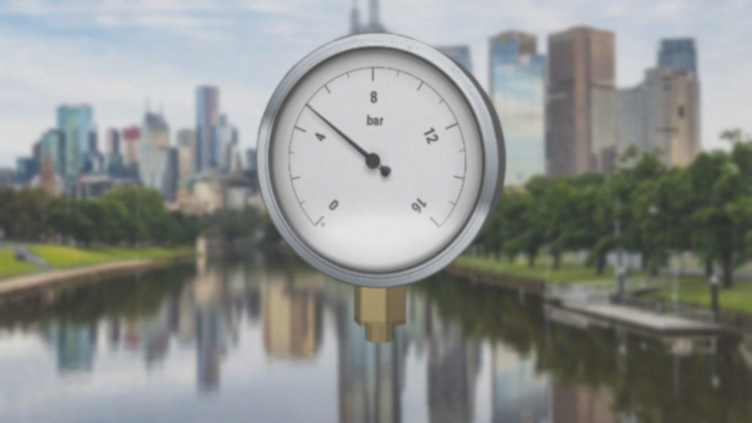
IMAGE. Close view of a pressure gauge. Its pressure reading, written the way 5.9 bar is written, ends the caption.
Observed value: 5 bar
